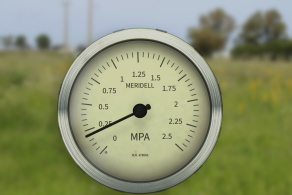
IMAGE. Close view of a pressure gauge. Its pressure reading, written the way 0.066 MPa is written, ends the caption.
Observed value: 0.2 MPa
